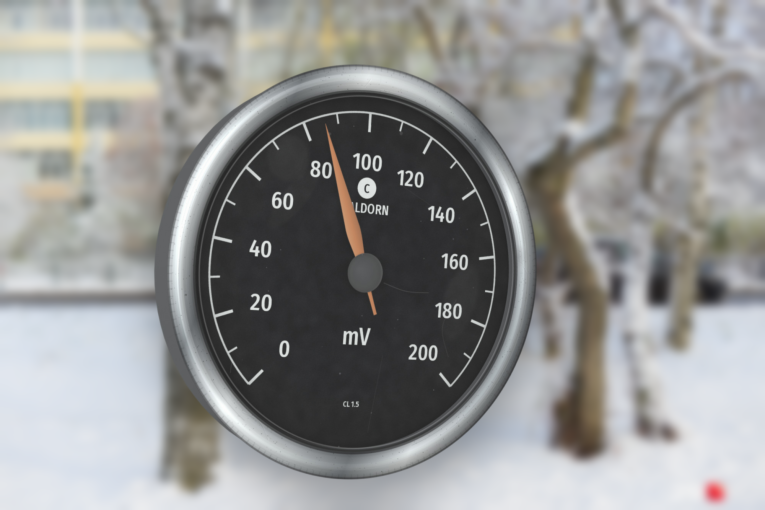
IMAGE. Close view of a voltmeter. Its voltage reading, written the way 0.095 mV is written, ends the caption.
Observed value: 85 mV
